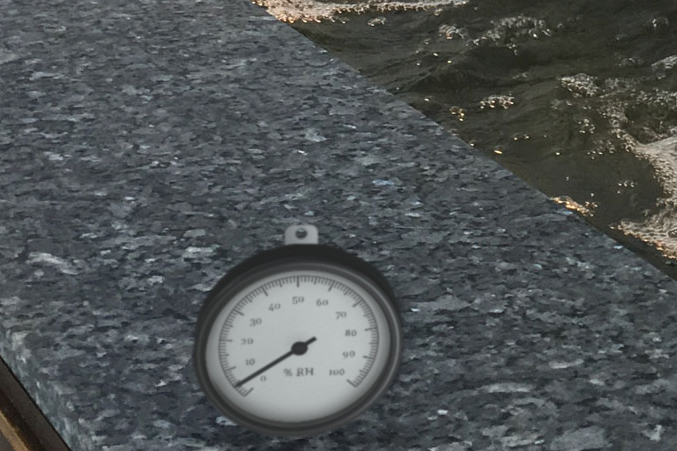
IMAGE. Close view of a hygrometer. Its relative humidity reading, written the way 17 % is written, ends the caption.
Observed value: 5 %
